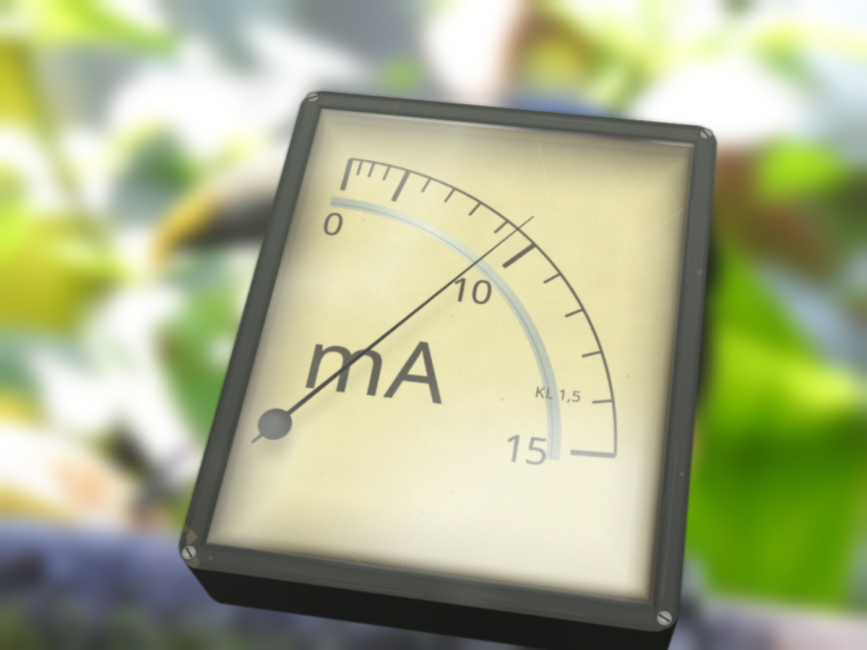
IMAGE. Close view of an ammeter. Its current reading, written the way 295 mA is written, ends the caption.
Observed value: 9.5 mA
